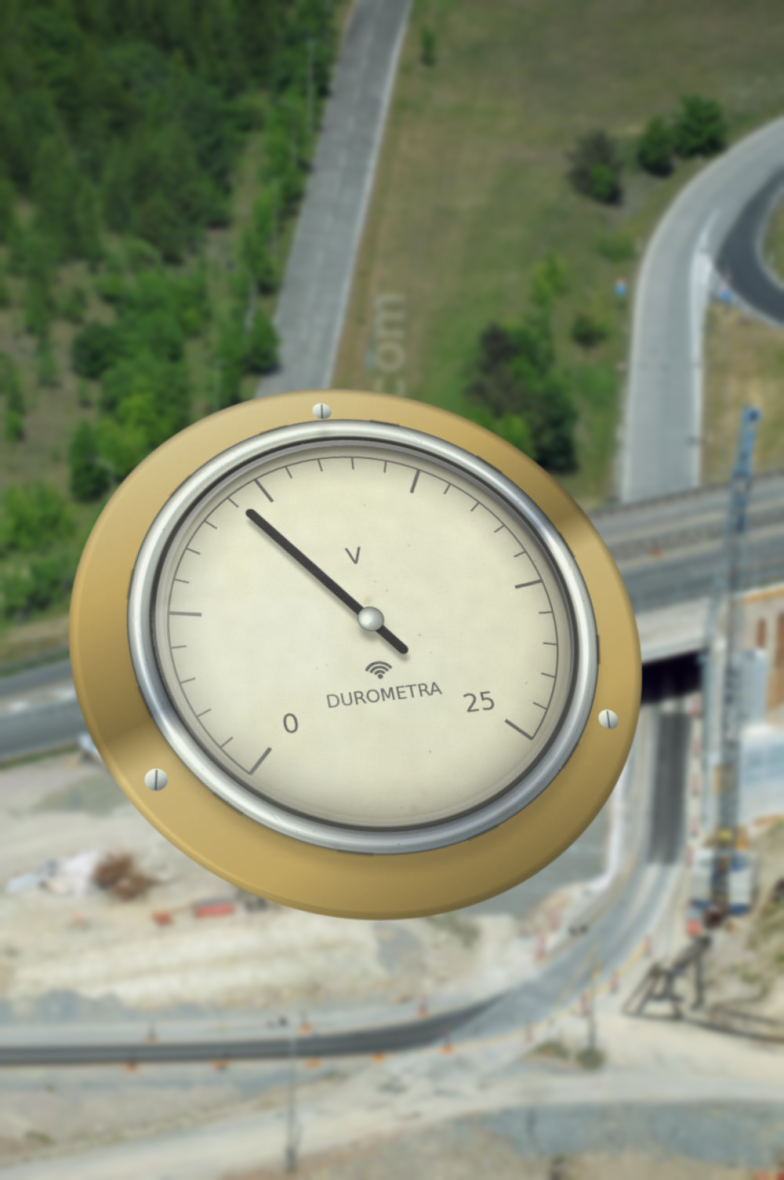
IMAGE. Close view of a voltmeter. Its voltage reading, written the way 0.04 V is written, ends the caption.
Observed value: 9 V
